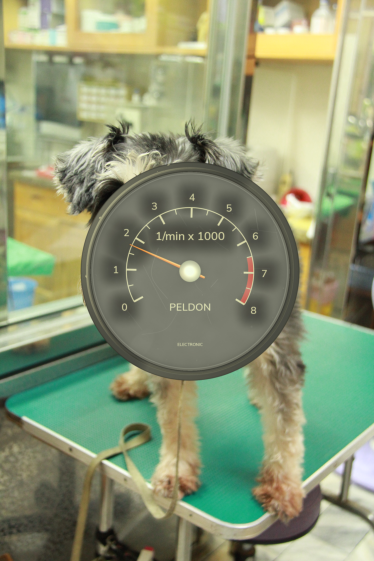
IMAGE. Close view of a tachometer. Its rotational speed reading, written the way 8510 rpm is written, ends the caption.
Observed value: 1750 rpm
